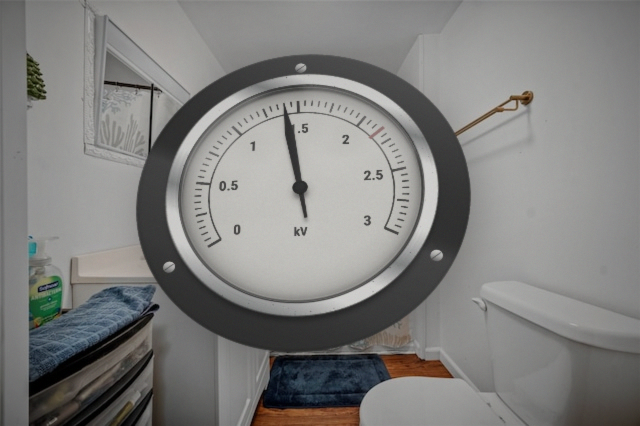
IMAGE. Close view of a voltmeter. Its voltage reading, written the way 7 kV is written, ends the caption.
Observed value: 1.4 kV
